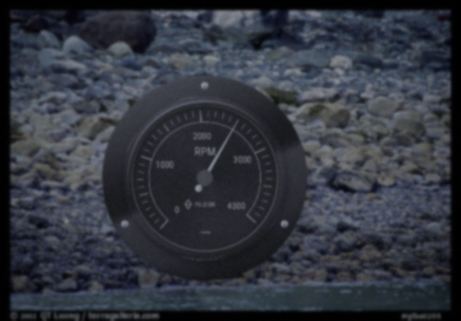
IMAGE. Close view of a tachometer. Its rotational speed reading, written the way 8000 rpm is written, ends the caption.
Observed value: 2500 rpm
